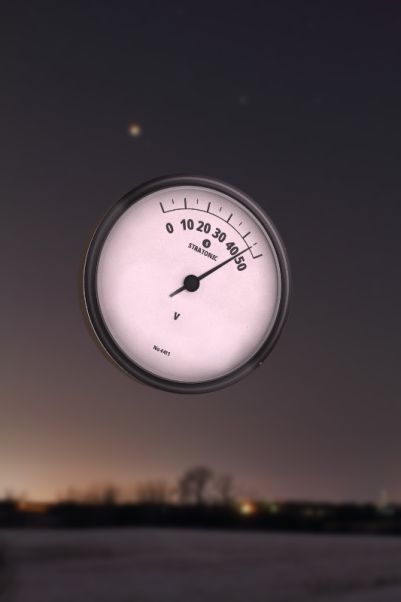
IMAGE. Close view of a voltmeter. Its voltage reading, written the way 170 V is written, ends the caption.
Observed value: 45 V
